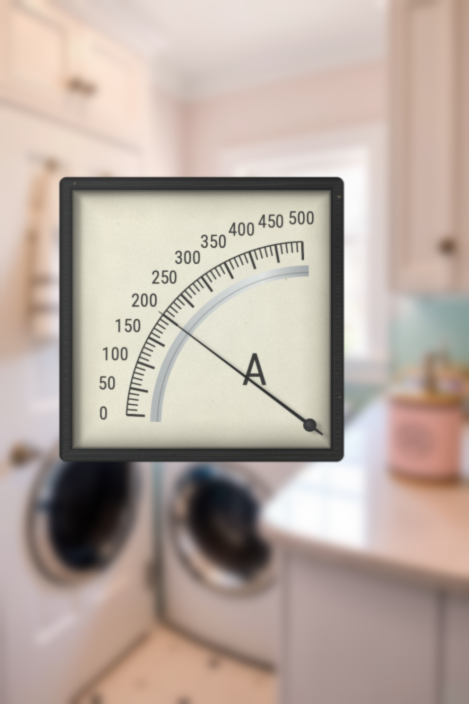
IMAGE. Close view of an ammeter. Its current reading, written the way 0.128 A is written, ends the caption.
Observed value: 200 A
